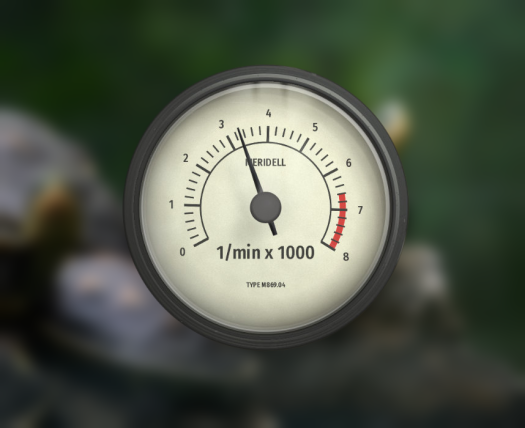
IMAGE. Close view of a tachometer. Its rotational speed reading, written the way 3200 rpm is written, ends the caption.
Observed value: 3300 rpm
